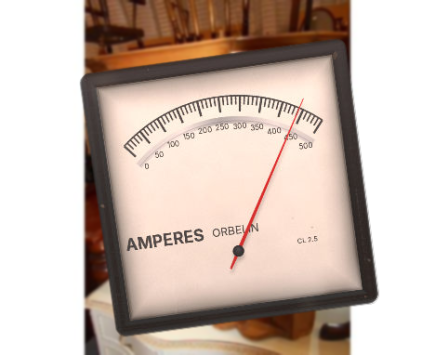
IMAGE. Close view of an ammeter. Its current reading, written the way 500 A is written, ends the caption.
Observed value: 440 A
